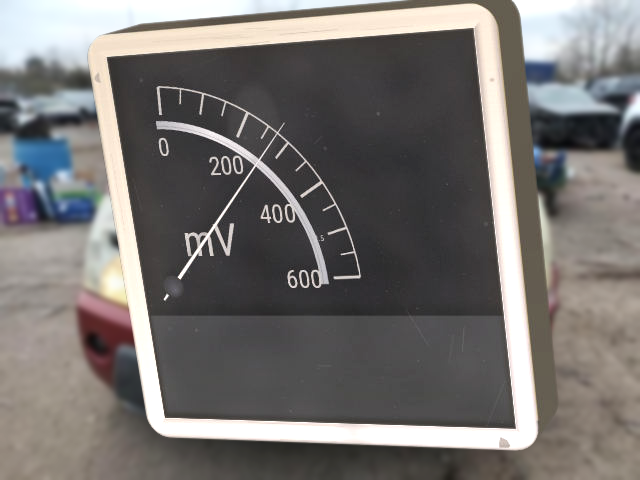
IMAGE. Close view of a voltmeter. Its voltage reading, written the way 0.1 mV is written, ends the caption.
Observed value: 275 mV
